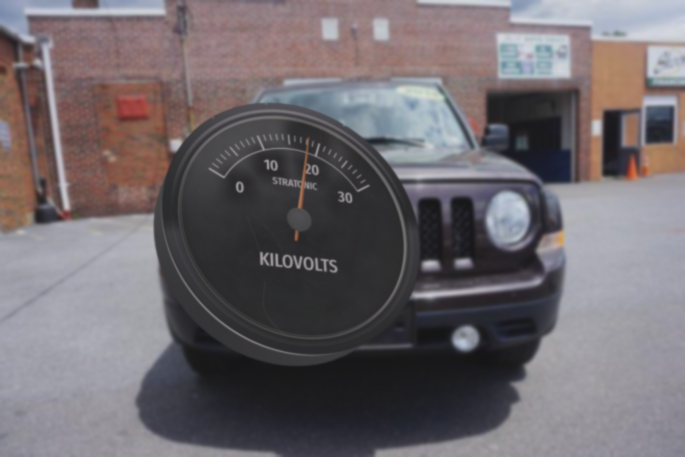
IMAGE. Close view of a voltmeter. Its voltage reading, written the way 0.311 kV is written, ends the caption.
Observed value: 18 kV
